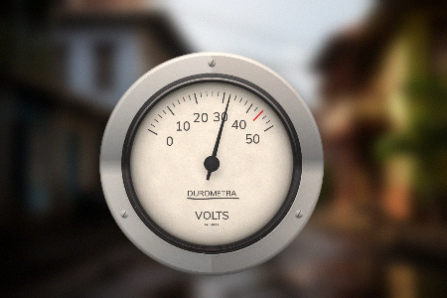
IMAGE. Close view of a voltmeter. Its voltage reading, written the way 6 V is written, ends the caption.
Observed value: 32 V
